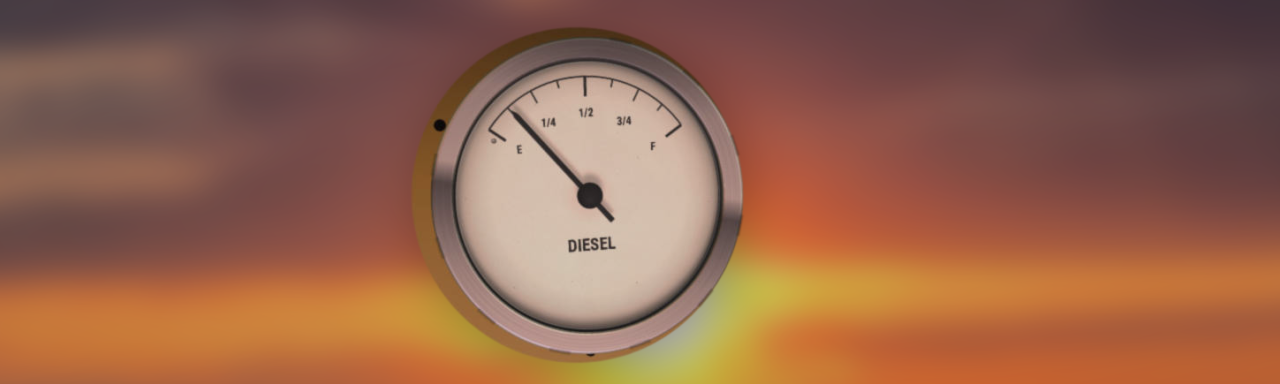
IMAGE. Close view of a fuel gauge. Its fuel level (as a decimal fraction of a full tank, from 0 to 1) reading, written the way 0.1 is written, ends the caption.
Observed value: 0.125
